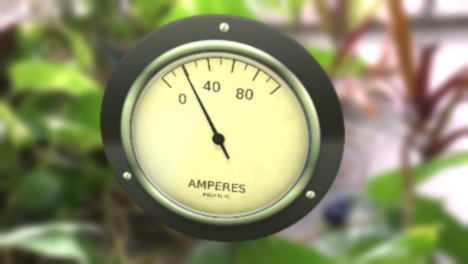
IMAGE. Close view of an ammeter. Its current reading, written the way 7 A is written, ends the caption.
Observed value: 20 A
